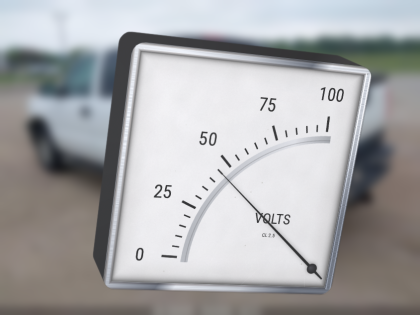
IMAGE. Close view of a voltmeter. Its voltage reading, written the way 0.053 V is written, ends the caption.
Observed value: 45 V
